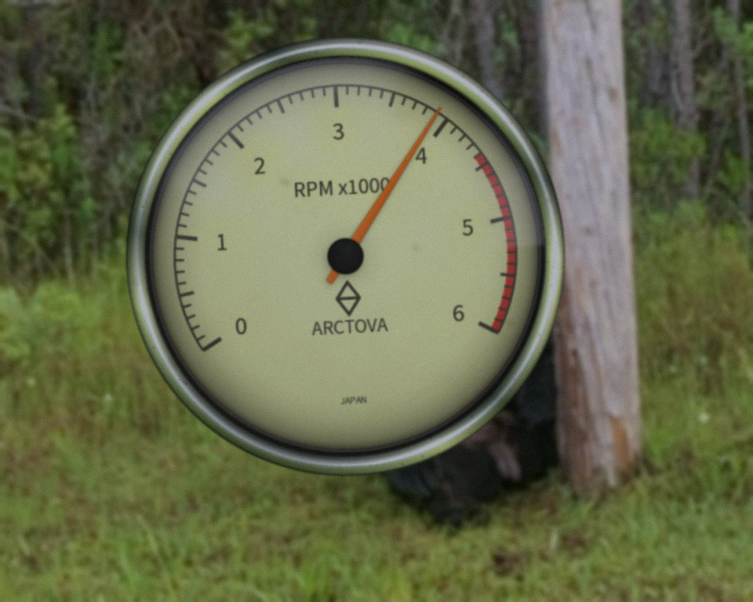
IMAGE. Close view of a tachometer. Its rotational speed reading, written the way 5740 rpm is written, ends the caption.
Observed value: 3900 rpm
